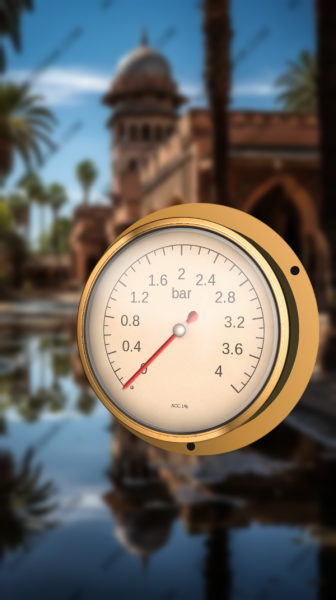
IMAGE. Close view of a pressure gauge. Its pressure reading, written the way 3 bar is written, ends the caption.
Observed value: 0 bar
